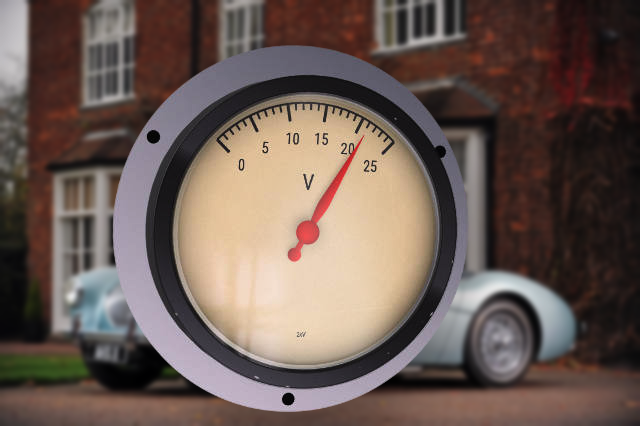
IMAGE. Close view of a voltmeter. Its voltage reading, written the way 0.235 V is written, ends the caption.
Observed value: 21 V
